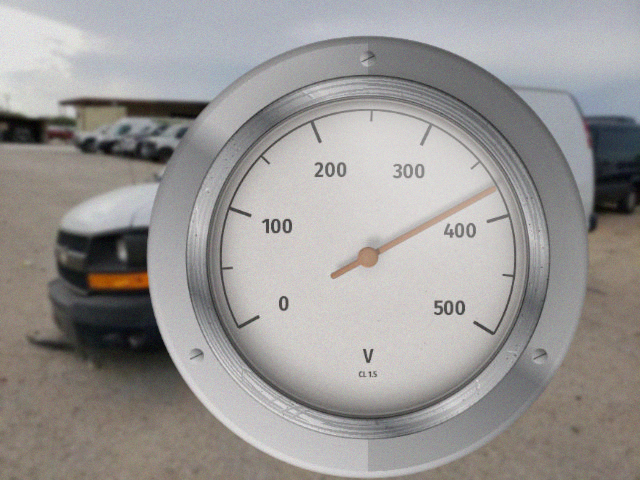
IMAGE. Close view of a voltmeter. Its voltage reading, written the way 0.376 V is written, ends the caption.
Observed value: 375 V
